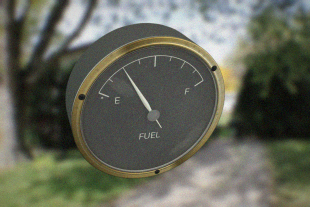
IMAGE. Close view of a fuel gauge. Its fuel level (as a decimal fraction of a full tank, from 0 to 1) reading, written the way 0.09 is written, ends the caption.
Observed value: 0.25
